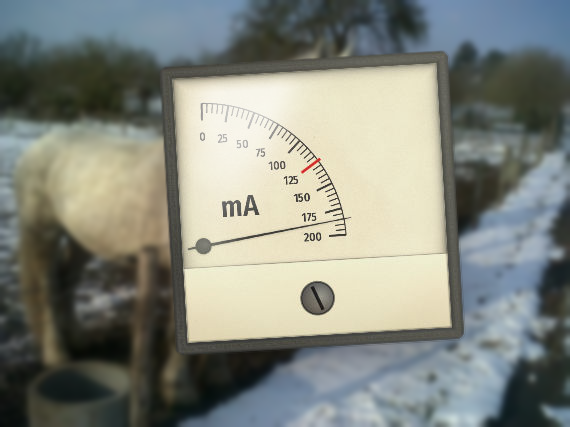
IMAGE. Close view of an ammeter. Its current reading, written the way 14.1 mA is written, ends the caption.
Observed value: 185 mA
